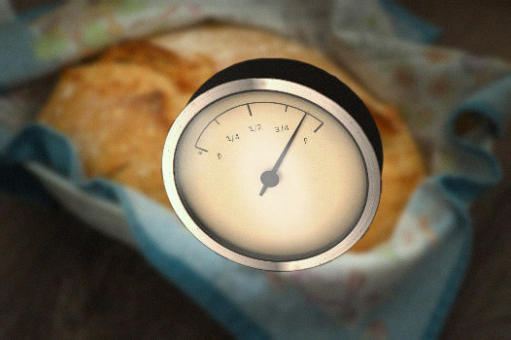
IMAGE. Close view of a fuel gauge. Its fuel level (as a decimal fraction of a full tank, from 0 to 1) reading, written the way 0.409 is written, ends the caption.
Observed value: 0.875
